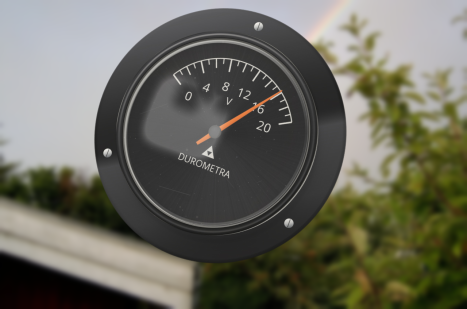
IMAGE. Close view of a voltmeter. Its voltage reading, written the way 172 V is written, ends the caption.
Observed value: 16 V
